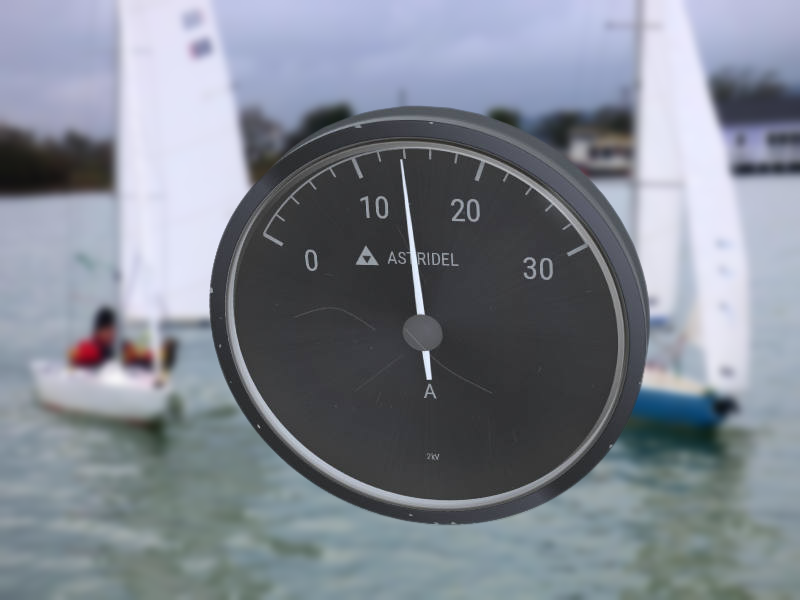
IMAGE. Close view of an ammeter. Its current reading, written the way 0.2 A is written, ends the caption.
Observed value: 14 A
